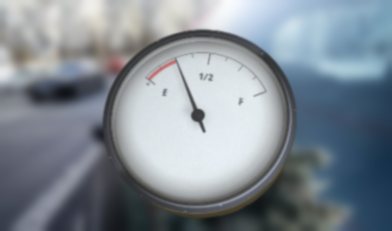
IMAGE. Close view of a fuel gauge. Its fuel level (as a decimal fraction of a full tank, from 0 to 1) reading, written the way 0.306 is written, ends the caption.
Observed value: 0.25
